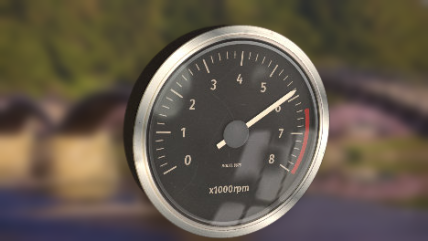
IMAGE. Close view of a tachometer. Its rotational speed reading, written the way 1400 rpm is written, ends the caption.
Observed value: 5800 rpm
